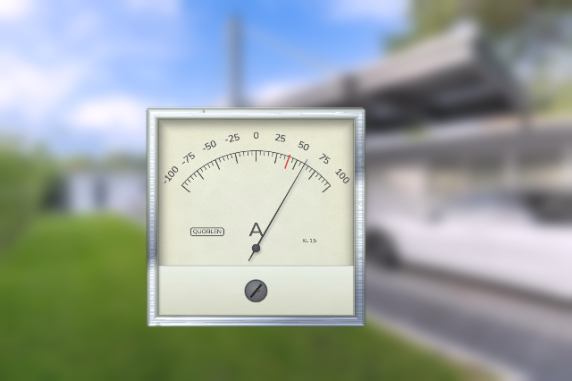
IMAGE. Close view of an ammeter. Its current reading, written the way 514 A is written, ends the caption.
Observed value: 60 A
